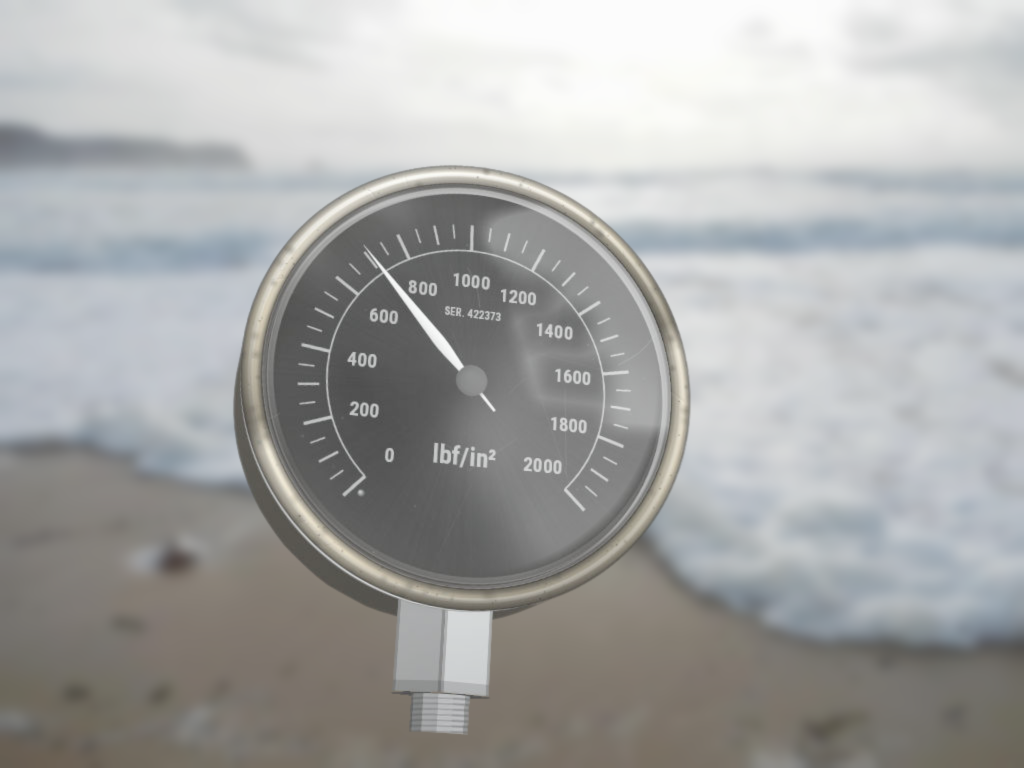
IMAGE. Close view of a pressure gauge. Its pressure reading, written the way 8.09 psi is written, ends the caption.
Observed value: 700 psi
